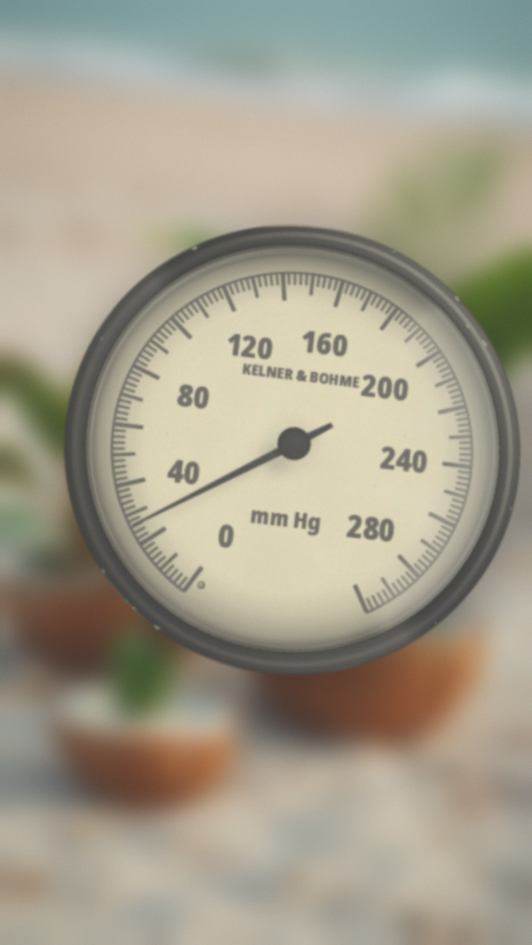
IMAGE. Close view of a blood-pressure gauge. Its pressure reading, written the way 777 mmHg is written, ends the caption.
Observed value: 26 mmHg
